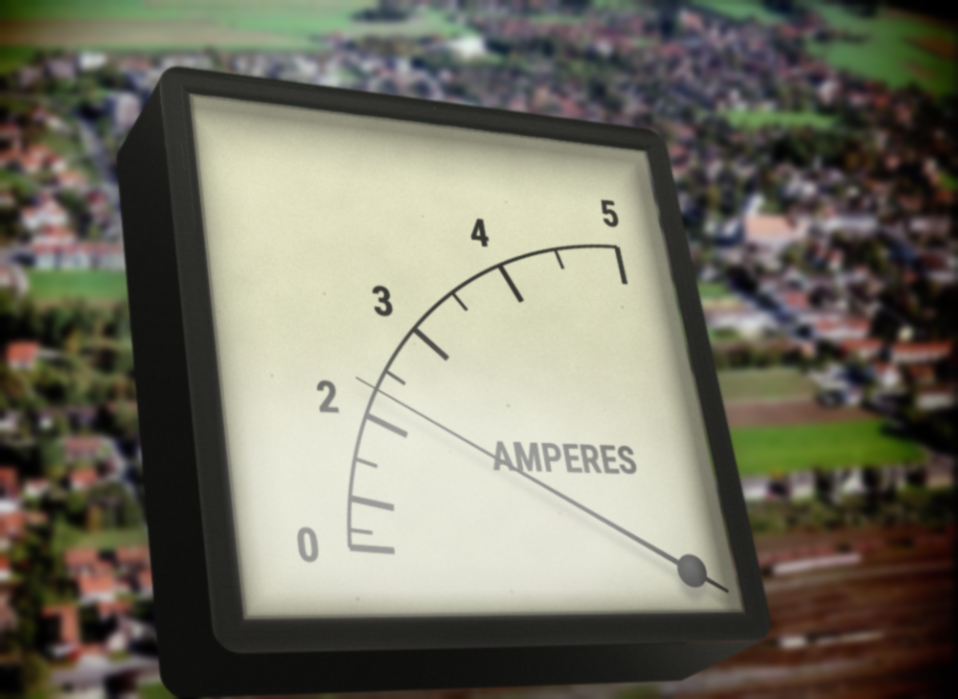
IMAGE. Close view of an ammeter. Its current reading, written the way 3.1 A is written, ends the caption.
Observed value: 2.25 A
